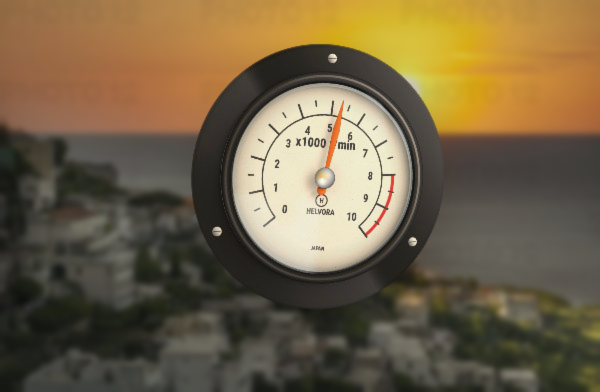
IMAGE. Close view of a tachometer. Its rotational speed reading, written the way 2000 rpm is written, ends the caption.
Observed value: 5250 rpm
